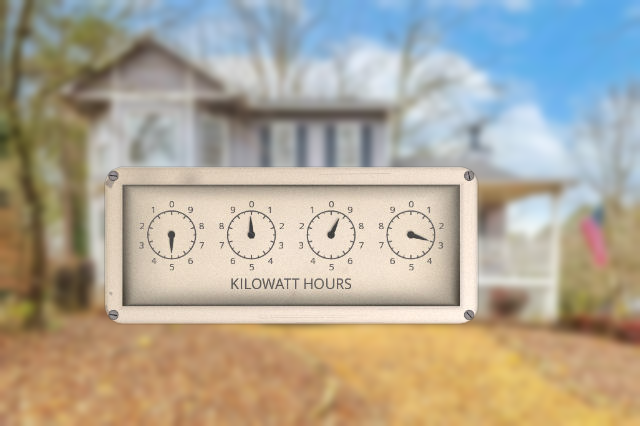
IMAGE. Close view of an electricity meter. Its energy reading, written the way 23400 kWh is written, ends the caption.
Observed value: 4993 kWh
